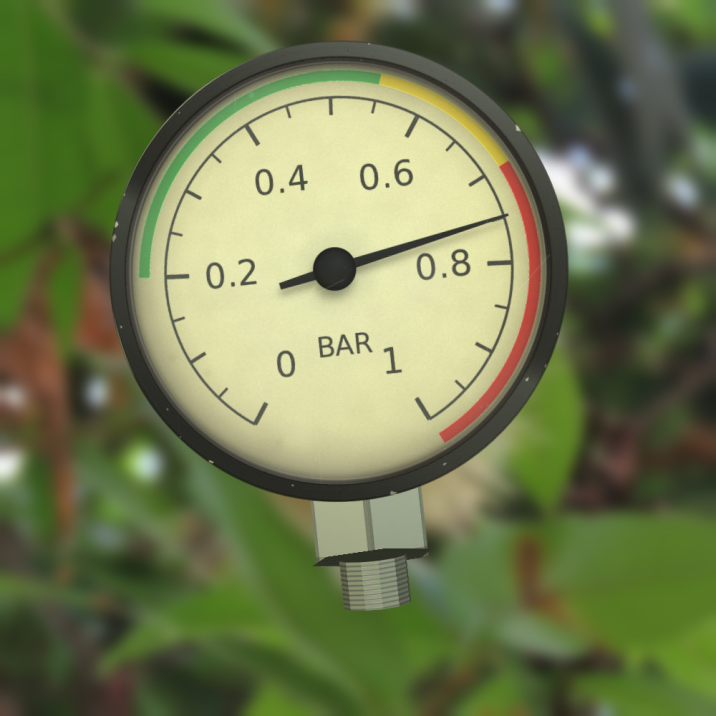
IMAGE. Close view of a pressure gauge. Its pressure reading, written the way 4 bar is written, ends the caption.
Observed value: 0.75 bar
